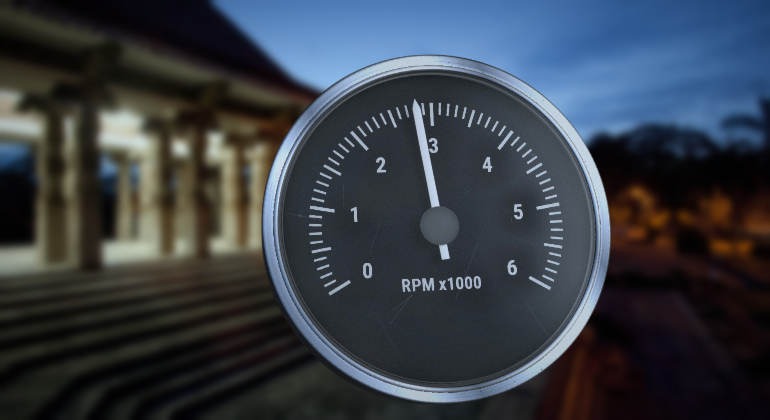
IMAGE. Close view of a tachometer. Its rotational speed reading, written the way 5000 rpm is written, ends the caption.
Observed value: 2800 rpm
